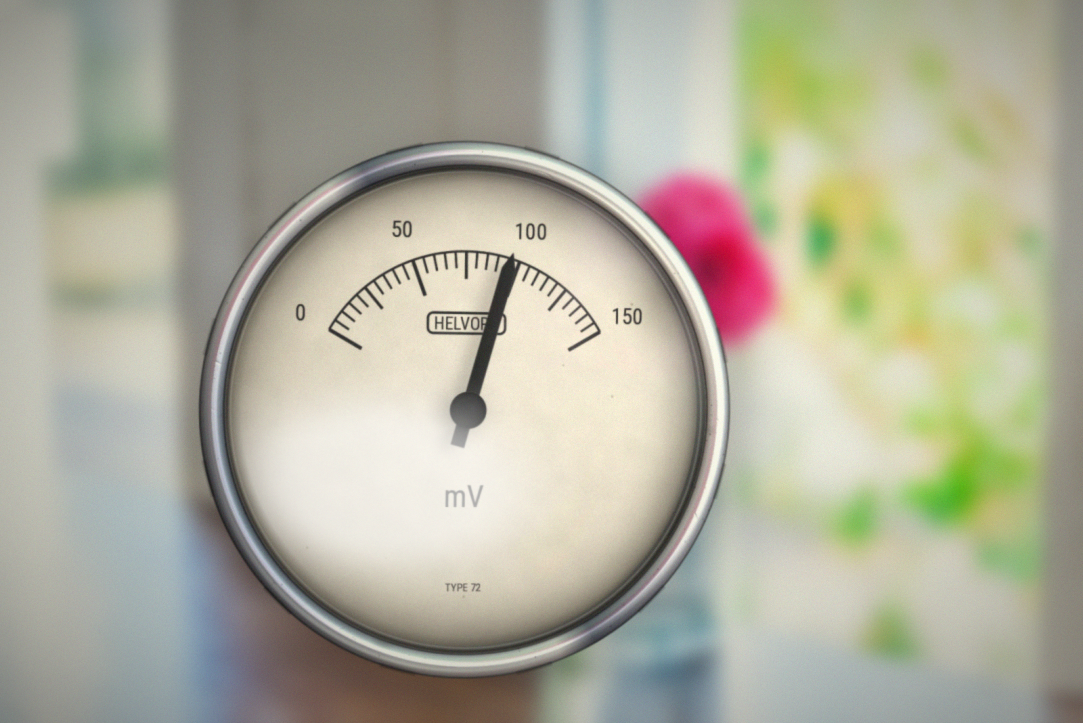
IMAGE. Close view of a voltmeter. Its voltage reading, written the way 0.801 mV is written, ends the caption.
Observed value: 95 mV
